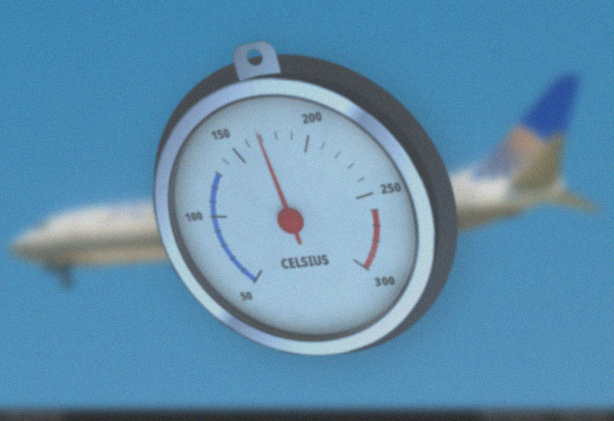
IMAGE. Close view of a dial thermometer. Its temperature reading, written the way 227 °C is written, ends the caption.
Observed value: 170 °C
